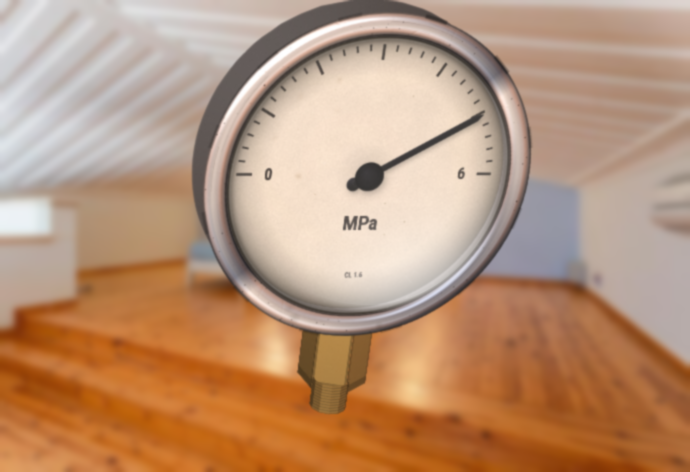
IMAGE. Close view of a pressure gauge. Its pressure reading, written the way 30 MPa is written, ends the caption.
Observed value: 5 MPa
